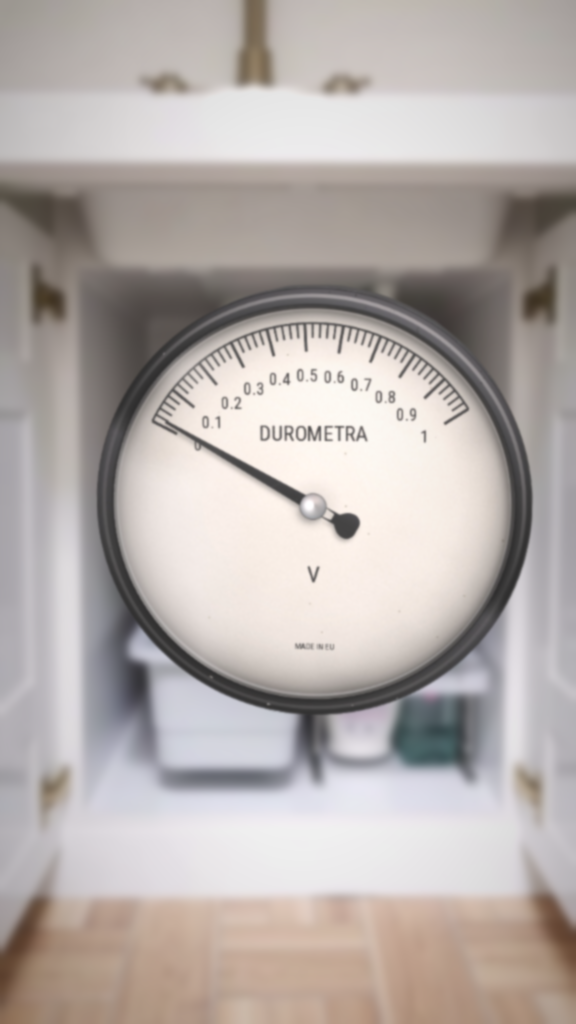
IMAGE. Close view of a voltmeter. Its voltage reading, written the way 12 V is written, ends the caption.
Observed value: 0.02 V
